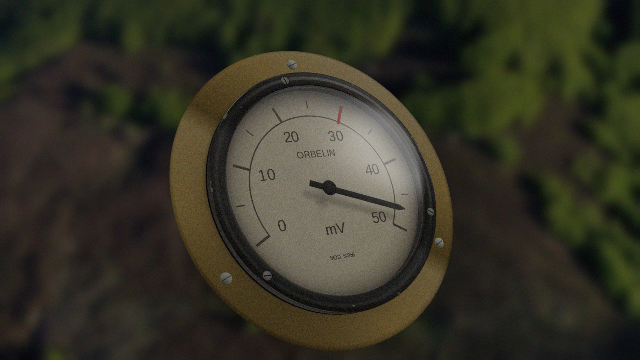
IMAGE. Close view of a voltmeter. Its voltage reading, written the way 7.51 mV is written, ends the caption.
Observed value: 47.5 mV
